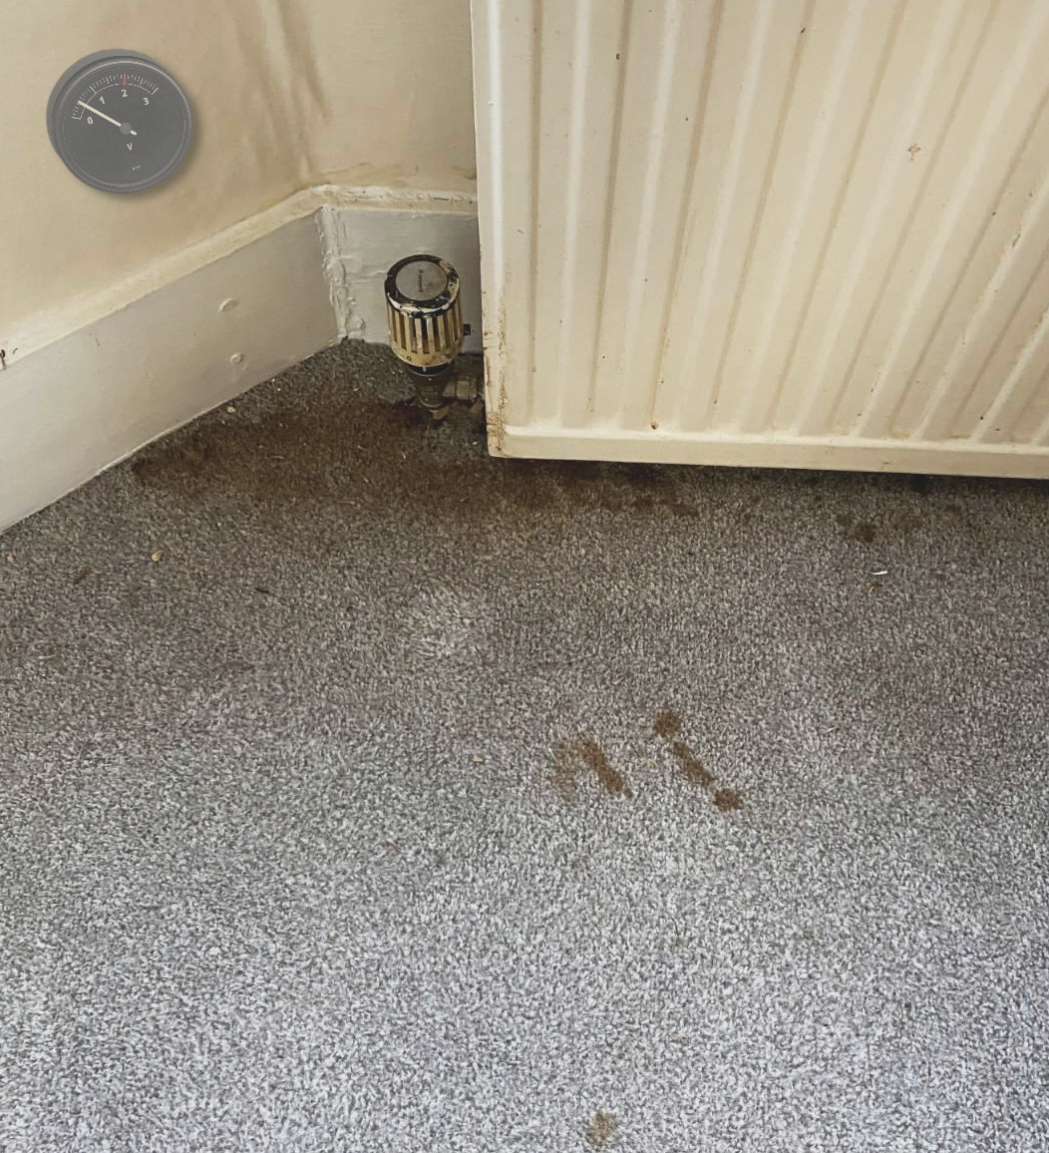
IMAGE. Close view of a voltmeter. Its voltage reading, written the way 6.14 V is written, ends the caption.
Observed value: 0.5 V
